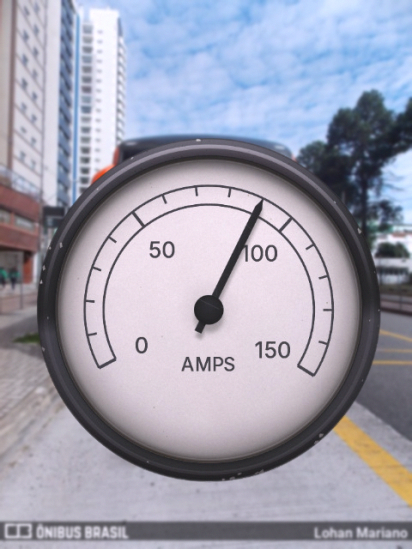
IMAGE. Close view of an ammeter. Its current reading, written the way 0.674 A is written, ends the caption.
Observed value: 90 A
